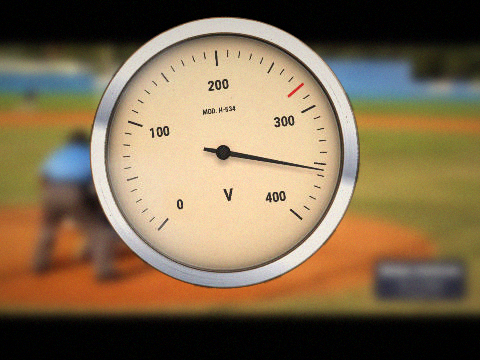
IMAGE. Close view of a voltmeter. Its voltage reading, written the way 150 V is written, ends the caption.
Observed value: 355 V
